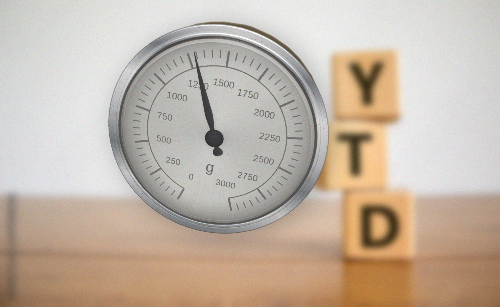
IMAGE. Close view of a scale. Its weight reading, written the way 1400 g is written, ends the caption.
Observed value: 1300 g
